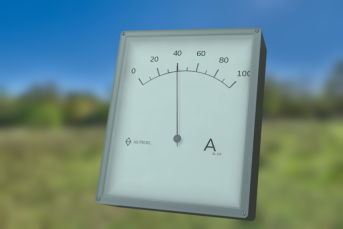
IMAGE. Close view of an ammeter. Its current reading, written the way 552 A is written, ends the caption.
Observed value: 40 A
